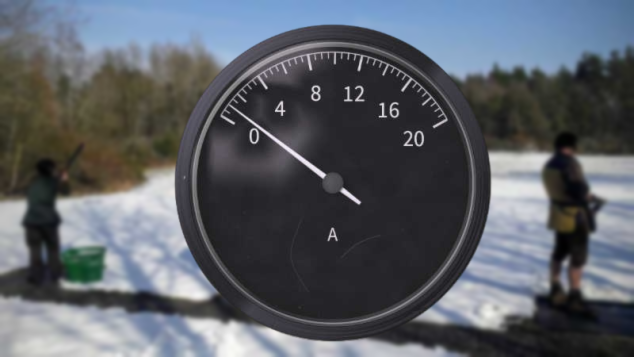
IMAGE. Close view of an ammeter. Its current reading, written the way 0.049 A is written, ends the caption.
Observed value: 1 A
